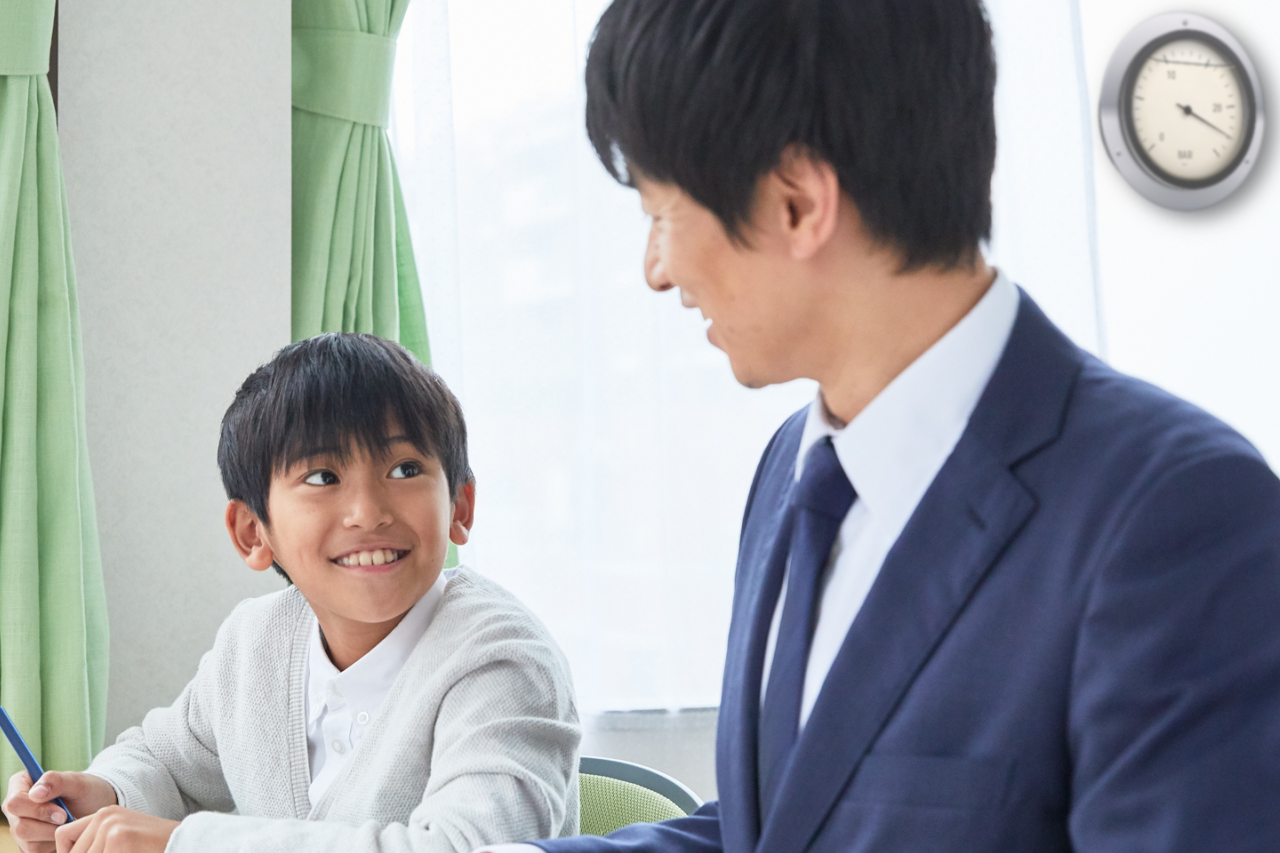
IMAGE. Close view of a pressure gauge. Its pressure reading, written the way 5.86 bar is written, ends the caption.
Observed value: 23 bar
